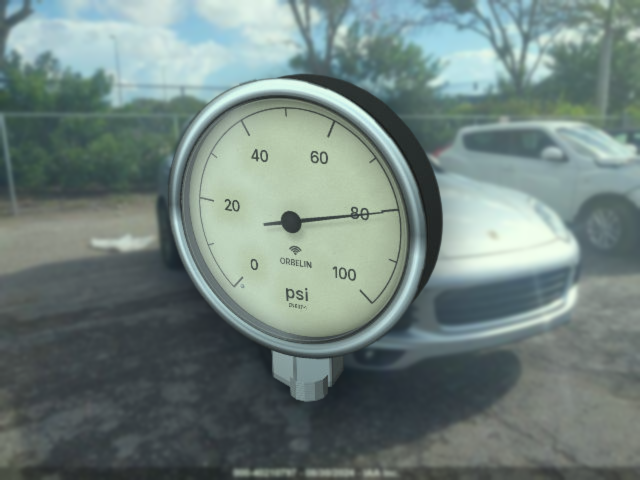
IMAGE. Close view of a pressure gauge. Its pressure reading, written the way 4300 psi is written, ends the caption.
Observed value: 80 psi
